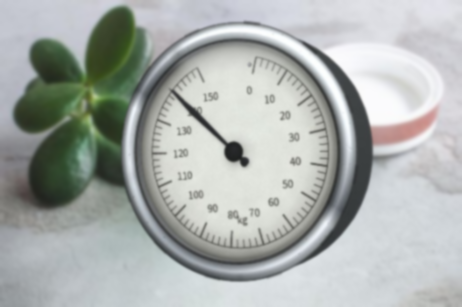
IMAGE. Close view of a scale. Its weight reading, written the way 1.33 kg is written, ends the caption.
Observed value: 140 kg
